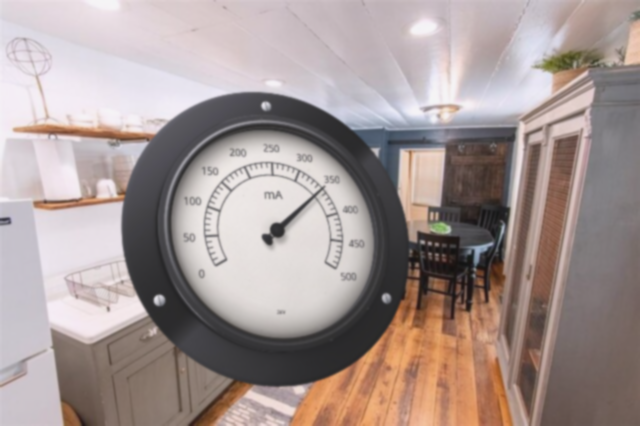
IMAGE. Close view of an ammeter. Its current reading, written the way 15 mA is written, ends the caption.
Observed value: 350 mA
